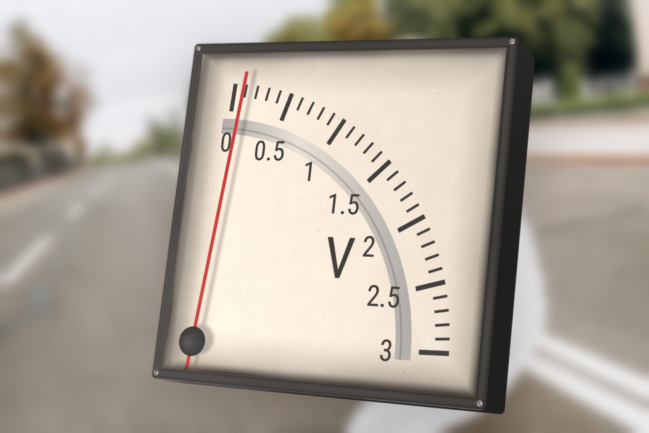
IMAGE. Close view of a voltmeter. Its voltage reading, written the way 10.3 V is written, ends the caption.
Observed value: 0.1 V
